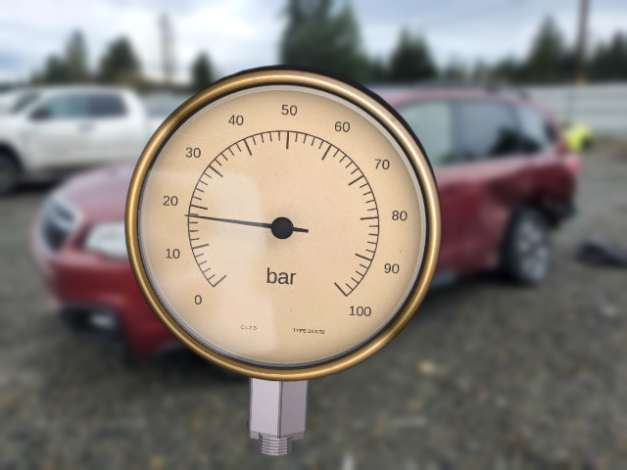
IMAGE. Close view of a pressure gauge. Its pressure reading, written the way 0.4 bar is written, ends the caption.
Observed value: 18 bar
